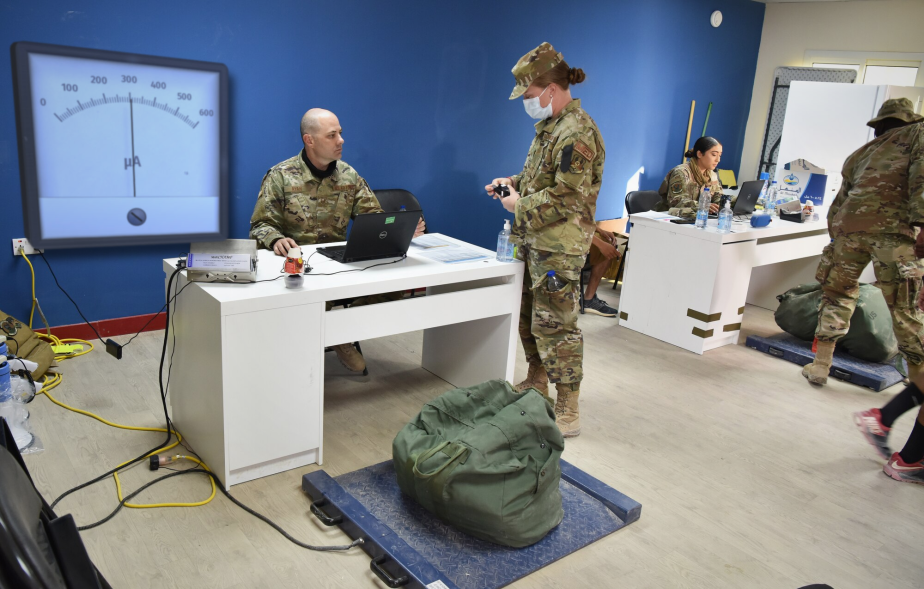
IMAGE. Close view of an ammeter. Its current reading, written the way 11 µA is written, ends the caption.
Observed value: 300 µA
